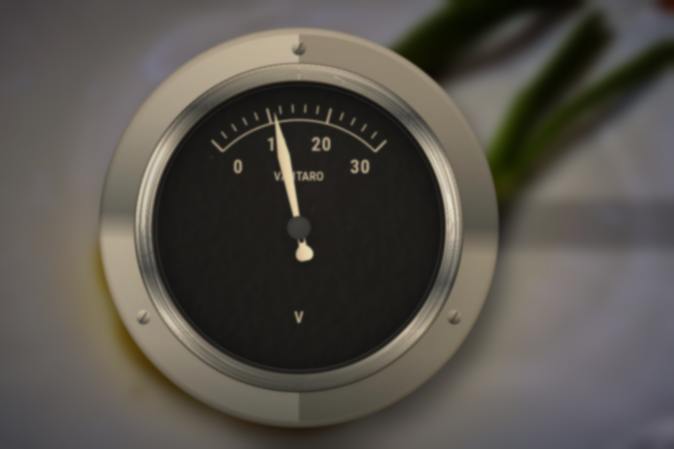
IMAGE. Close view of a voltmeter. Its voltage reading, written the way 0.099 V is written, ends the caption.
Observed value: 11 V
